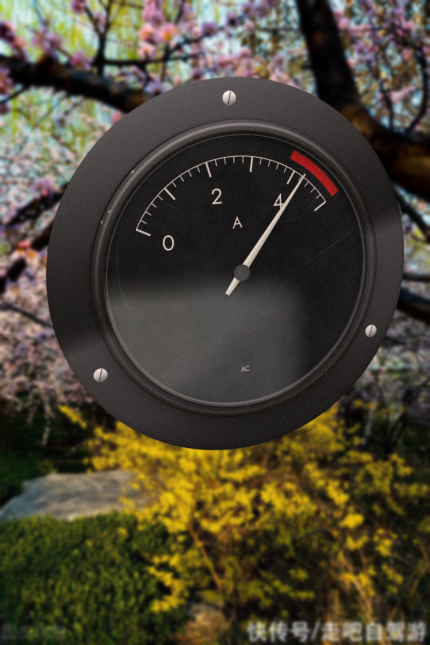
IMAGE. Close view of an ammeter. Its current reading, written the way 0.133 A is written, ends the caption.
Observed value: 4.2 A
